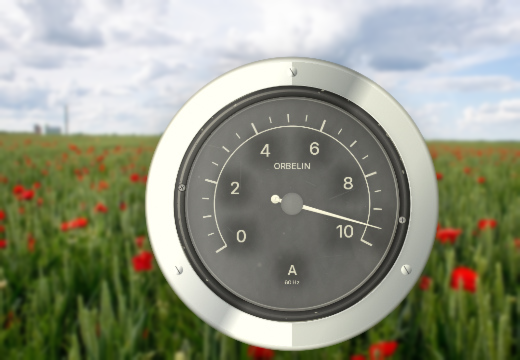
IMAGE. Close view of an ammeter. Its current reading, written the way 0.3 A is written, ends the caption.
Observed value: 9.5 A
